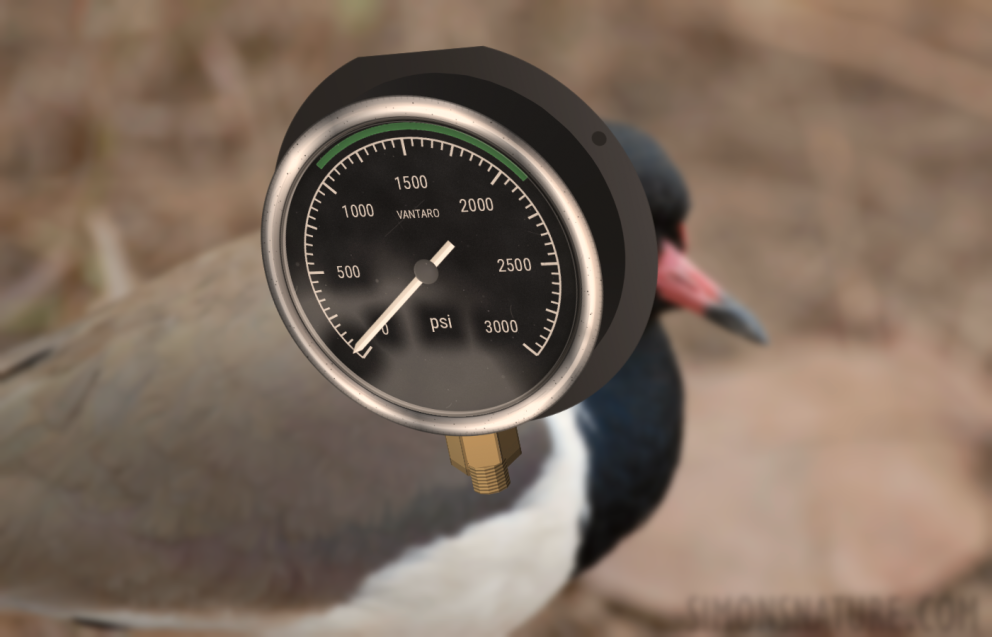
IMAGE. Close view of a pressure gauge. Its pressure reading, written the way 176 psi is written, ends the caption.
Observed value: 50 psi
